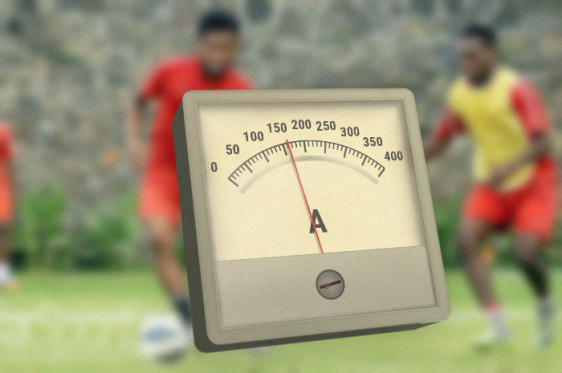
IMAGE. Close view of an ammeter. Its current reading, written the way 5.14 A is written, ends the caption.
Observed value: 160 A
